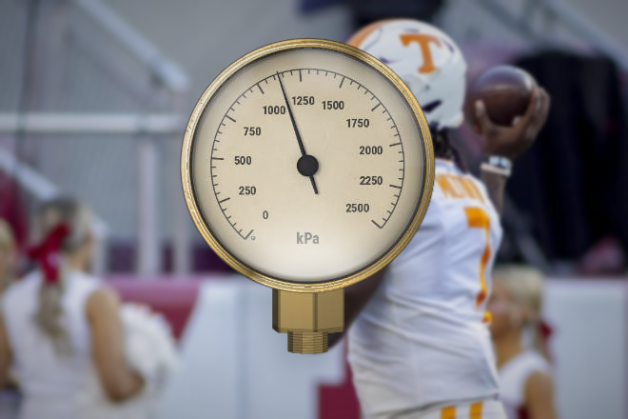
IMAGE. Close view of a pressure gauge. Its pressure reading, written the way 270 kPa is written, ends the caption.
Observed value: 1125 kPa
